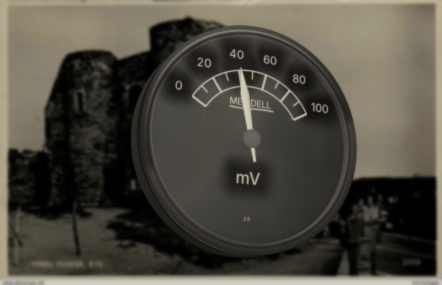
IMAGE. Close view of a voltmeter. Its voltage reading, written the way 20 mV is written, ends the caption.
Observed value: 40 mV
